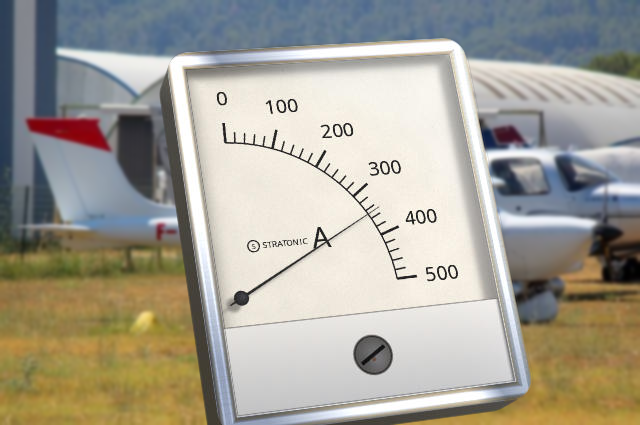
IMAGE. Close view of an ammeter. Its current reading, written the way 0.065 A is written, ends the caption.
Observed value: 350 A
